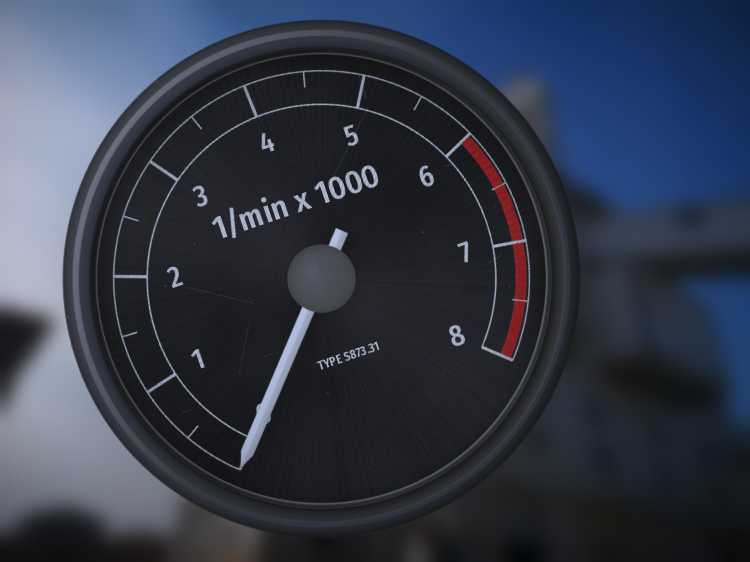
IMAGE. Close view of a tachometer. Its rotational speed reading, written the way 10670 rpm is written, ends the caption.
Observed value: 0 rpm
